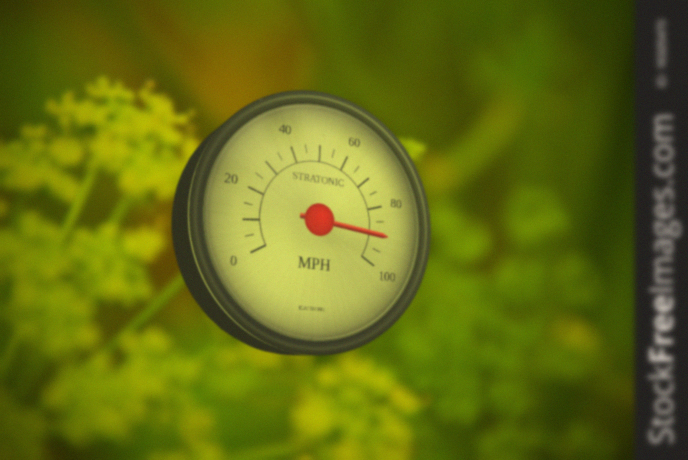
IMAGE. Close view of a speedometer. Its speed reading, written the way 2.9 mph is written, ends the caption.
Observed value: 90 mph
